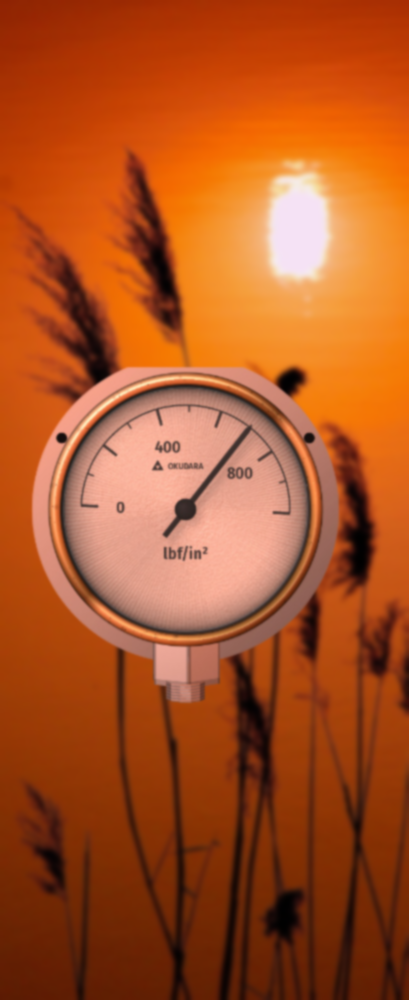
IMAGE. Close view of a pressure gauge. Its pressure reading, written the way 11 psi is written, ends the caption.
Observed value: 700 psi
